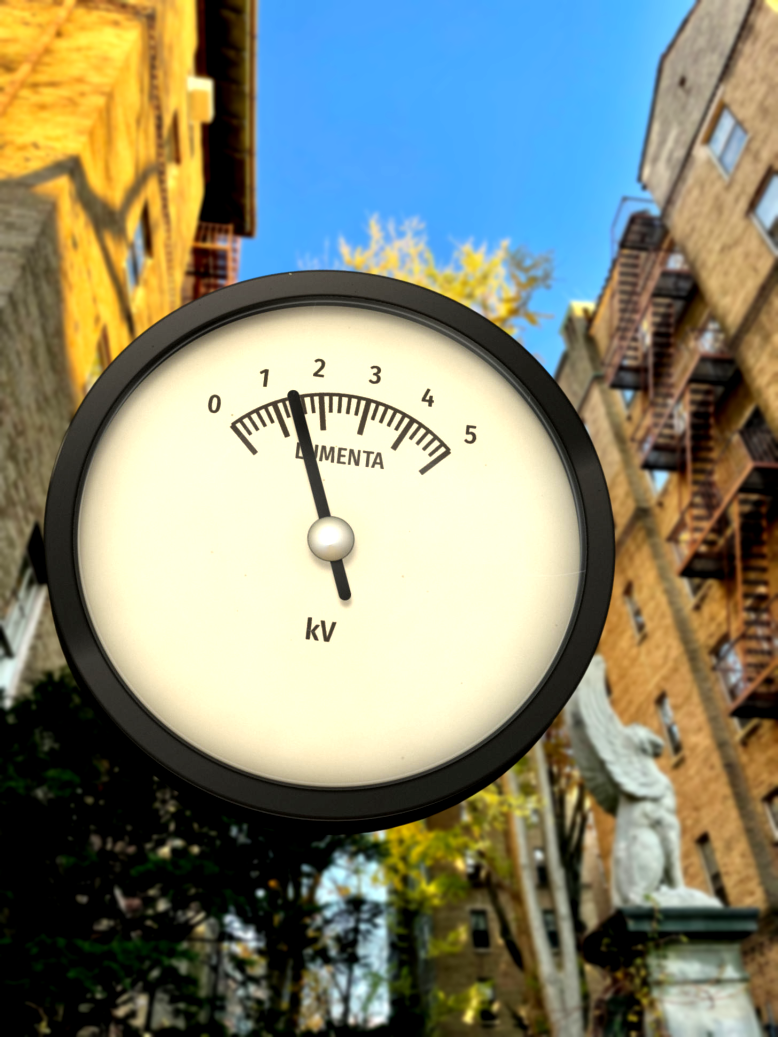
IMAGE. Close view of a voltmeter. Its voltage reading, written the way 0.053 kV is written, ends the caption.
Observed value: 1.4 kV
